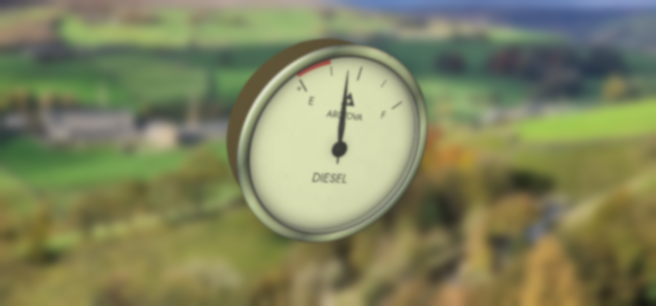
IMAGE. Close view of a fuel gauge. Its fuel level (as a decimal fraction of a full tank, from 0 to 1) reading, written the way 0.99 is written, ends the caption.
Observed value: 0.375
